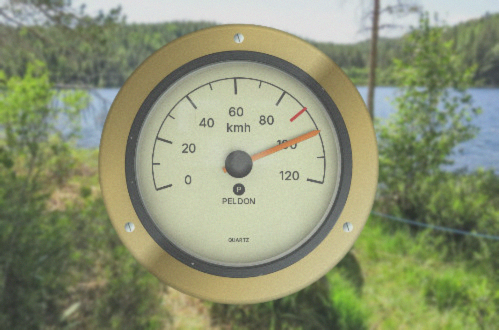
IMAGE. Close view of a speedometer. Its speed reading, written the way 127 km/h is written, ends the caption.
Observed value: 100 km/h
